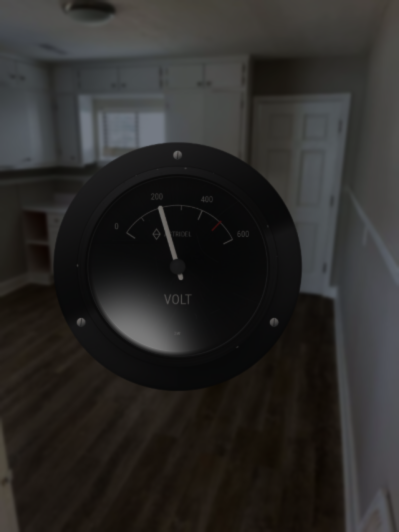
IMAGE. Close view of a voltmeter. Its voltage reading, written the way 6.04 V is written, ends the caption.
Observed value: 200 V
